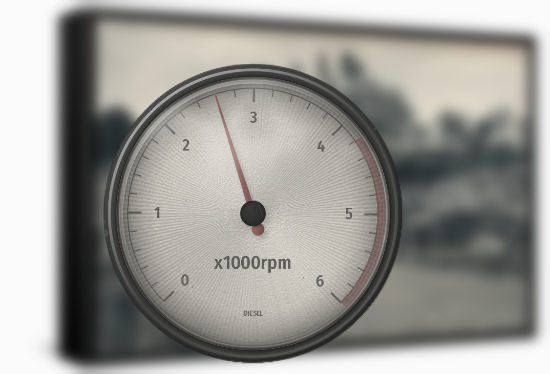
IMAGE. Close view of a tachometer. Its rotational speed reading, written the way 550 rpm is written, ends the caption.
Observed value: 2600 rpm
